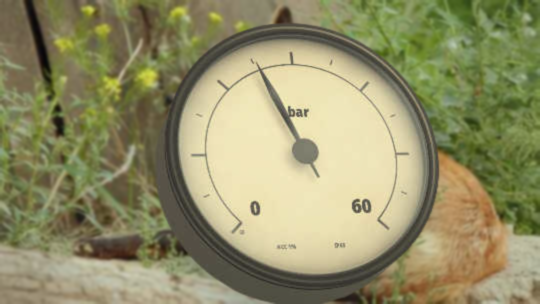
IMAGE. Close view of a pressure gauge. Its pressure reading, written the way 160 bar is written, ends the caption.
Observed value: 25 bar
